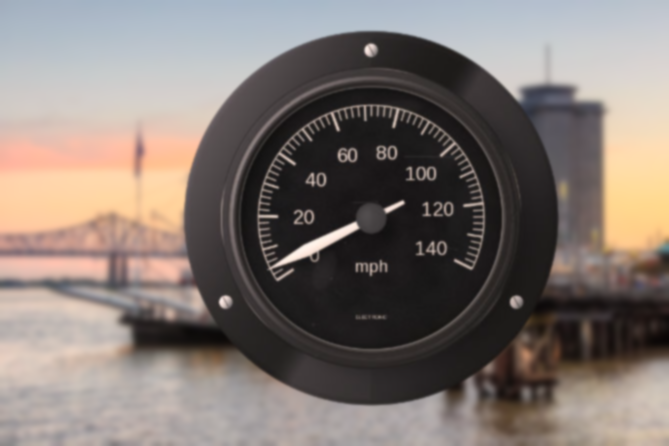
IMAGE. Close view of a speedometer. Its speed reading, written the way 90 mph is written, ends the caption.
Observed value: 4 mph
